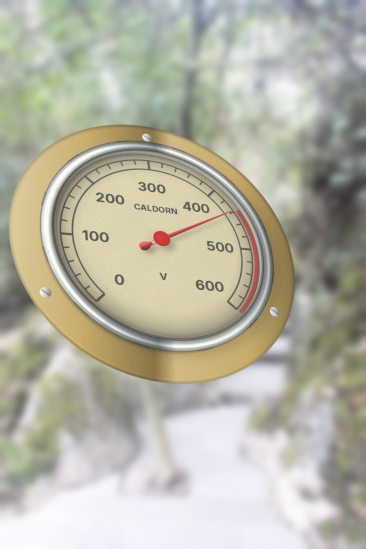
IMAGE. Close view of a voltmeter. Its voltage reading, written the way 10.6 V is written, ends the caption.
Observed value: 440 V
